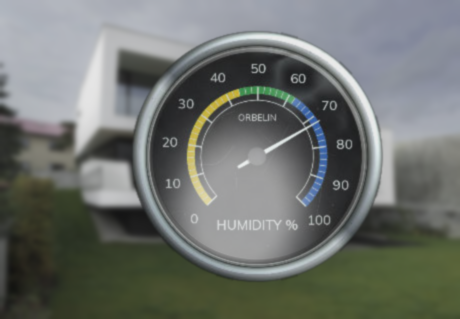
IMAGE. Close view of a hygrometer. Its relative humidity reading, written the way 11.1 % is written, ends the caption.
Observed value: 72 %
